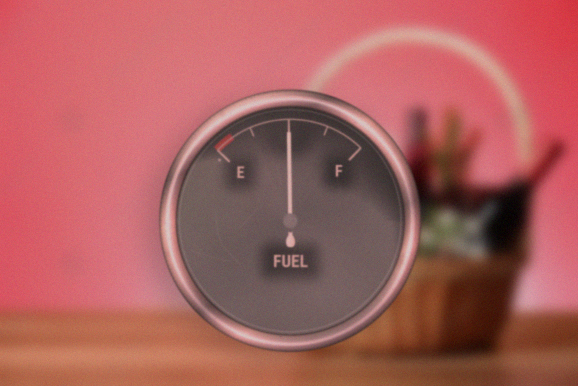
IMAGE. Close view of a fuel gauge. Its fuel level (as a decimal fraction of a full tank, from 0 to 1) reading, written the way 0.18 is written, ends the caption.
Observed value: 0.5
